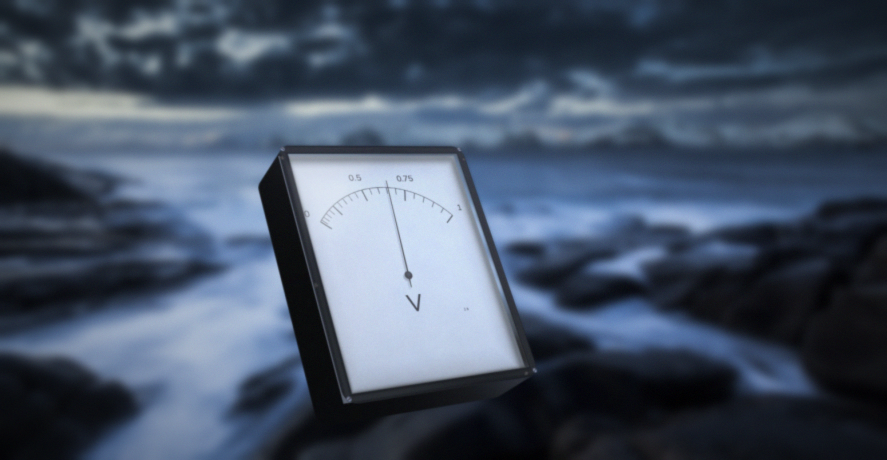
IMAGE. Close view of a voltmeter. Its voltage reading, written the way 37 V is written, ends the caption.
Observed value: 0.65 V
